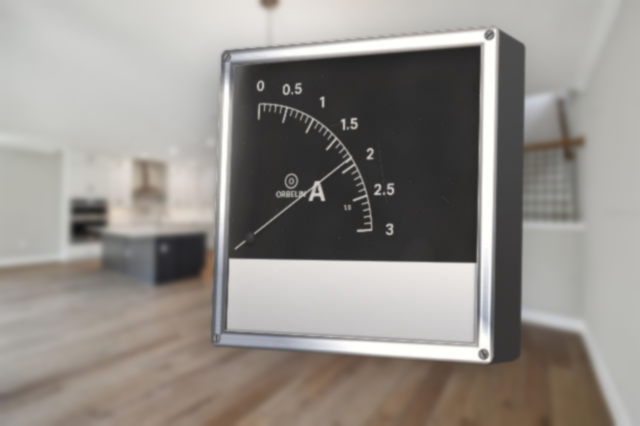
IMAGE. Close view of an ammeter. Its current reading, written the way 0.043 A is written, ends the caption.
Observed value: 1.9 A
